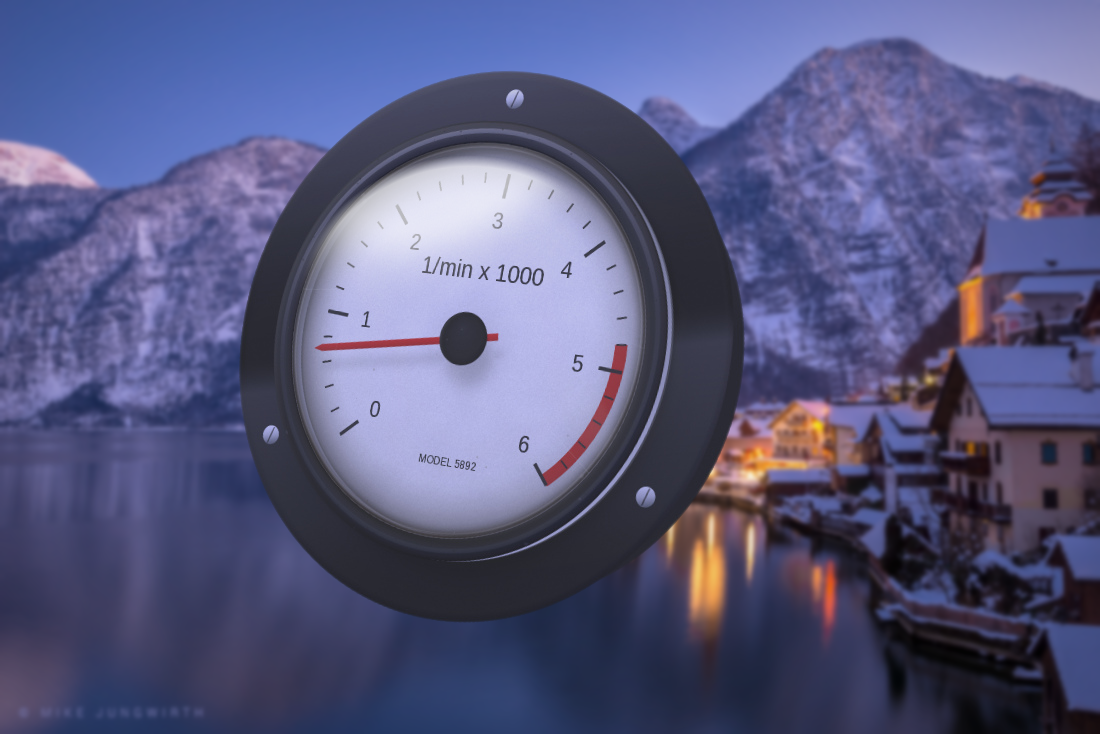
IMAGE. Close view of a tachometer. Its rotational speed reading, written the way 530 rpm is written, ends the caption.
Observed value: 700 rpm
